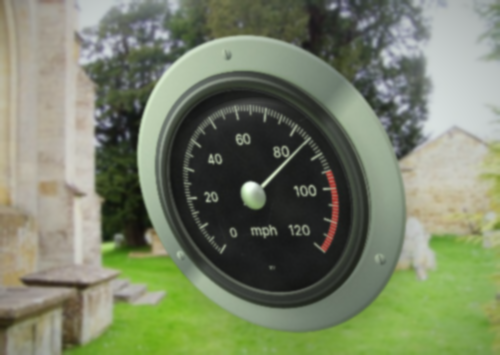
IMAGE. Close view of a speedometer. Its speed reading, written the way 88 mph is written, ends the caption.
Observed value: 85 mph
